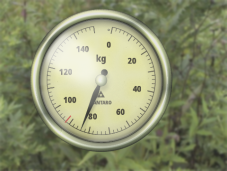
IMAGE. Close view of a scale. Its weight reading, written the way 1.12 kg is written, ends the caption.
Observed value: 84 kg
